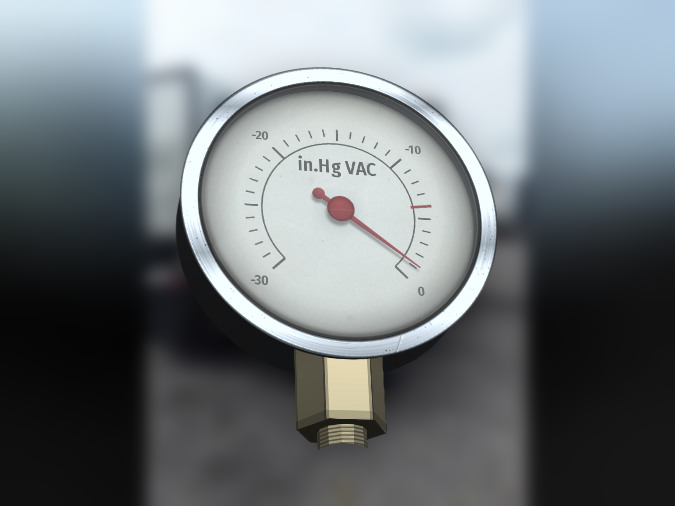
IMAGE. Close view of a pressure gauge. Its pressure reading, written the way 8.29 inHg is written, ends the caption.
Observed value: -1 inHg
